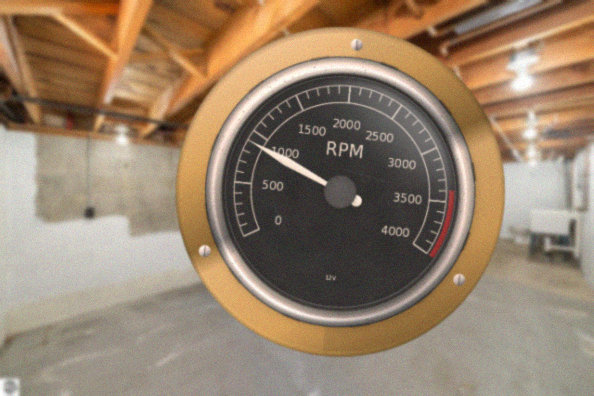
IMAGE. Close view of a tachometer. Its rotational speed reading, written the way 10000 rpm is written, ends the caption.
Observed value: 900 rpm
